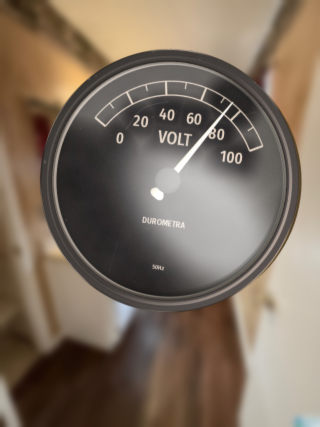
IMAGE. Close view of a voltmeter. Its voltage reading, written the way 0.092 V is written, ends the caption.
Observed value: 75 V
